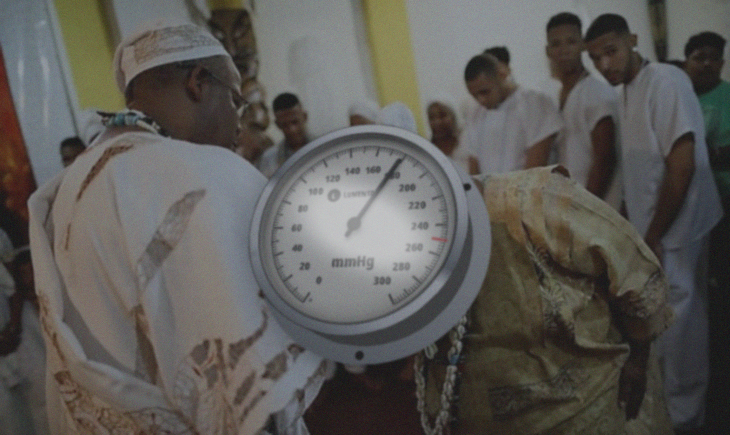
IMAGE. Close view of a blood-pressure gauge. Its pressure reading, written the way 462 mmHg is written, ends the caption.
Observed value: 180 mmHg
